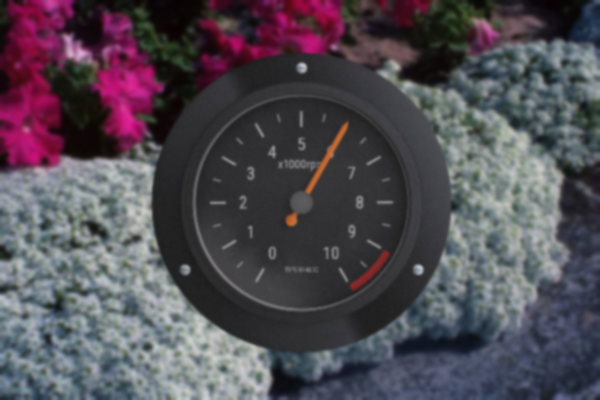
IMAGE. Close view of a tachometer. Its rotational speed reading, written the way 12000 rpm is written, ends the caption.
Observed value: 6000 rpm
